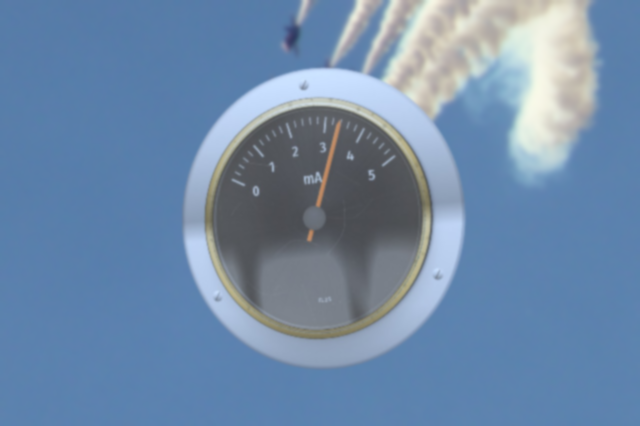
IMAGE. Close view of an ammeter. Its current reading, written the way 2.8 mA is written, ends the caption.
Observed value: 3.4 mA
